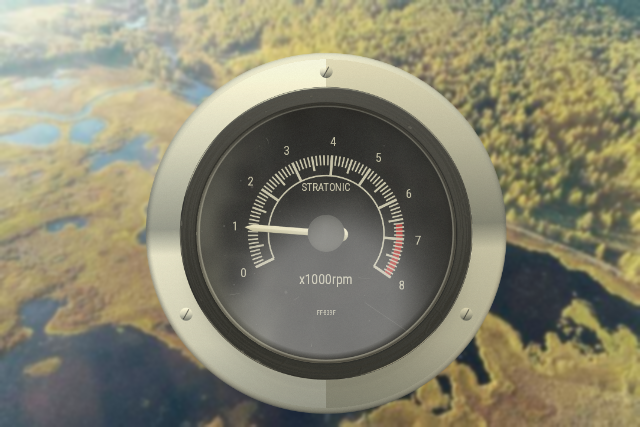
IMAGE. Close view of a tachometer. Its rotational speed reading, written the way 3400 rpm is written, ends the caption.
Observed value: 1000 rpm
